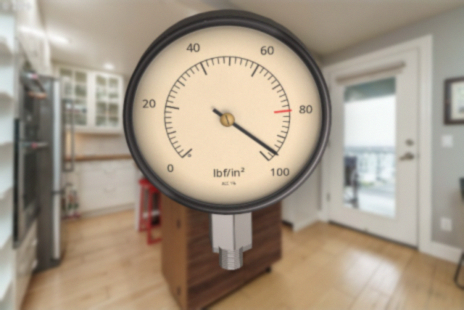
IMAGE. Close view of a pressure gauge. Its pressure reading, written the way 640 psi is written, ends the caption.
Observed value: 96 psi
